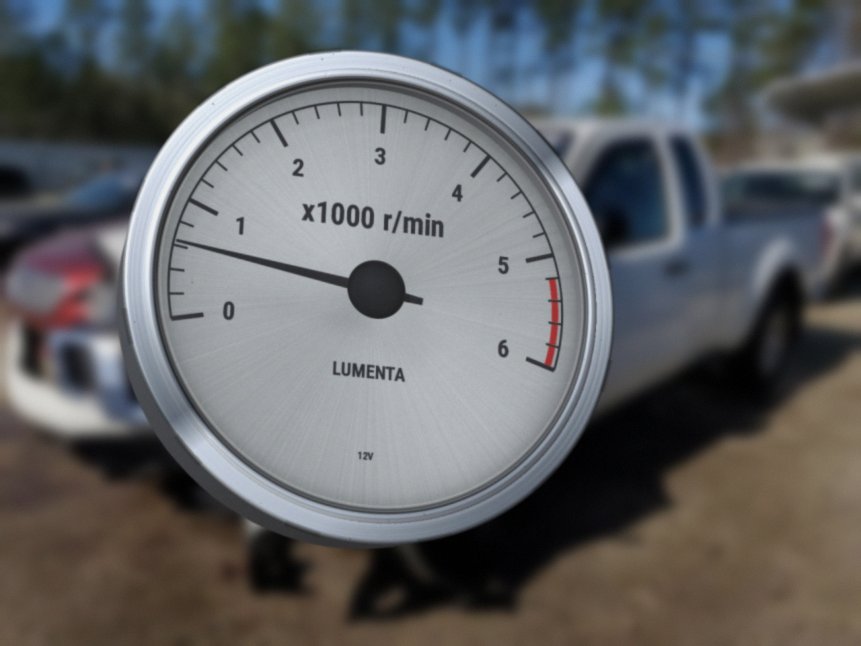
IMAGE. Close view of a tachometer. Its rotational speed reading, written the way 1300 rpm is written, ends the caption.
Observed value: 600 rpm
